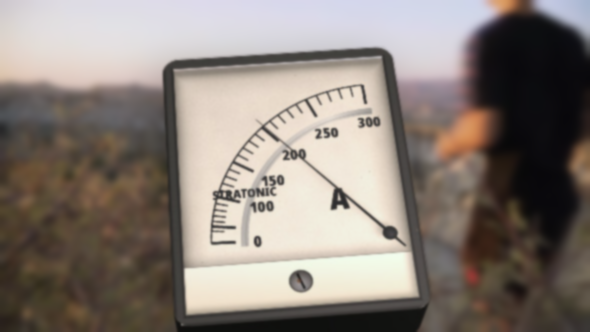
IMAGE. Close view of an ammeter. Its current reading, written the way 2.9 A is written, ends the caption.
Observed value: 200 A
